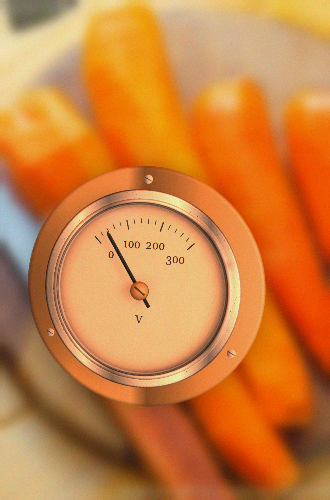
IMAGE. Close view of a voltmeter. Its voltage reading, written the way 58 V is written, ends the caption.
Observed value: 40 V
